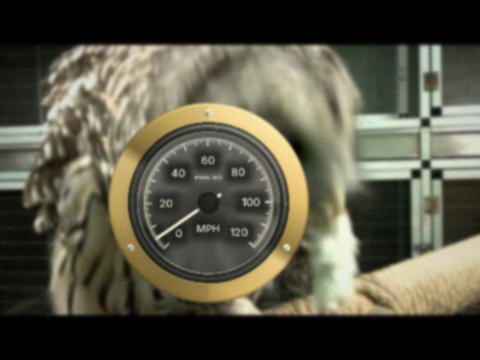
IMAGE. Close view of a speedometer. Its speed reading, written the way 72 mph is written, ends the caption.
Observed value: 5 mph
